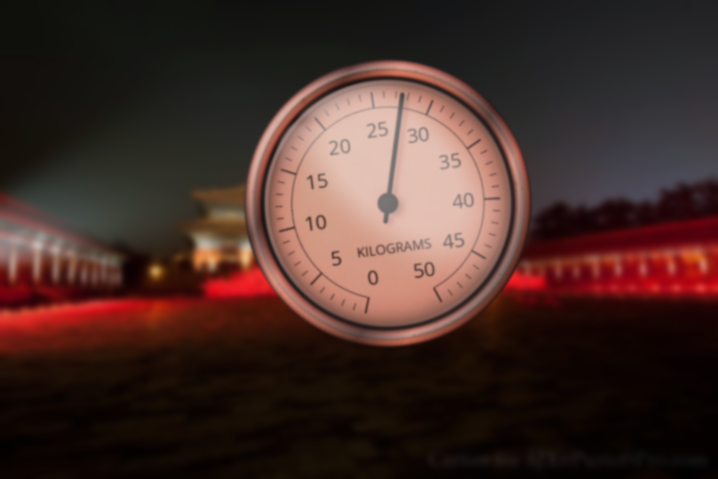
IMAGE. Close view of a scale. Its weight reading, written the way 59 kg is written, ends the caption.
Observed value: 27.5 kg
